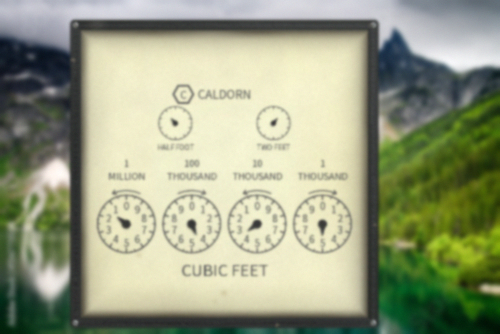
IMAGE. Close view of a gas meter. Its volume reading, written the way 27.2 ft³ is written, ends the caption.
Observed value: 143500 ft³
